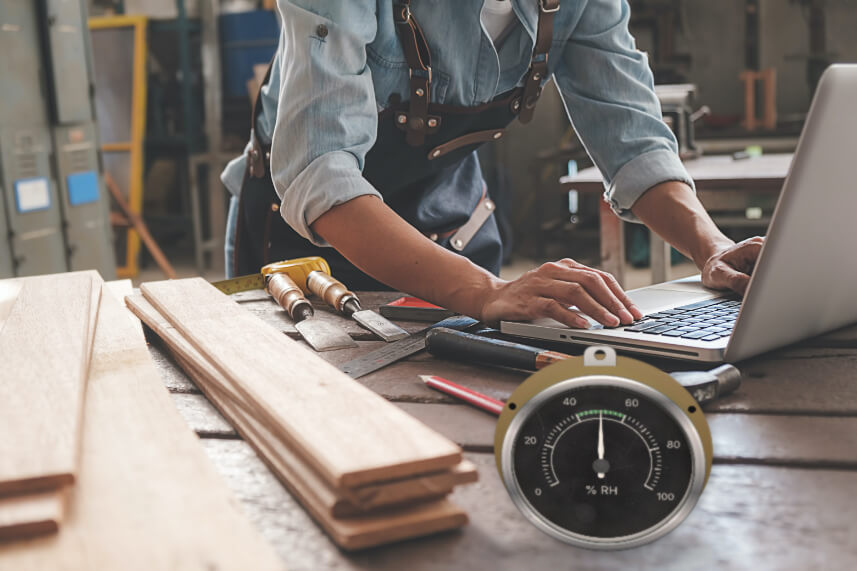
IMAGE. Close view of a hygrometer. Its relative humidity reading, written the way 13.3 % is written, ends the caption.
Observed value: 50 %
